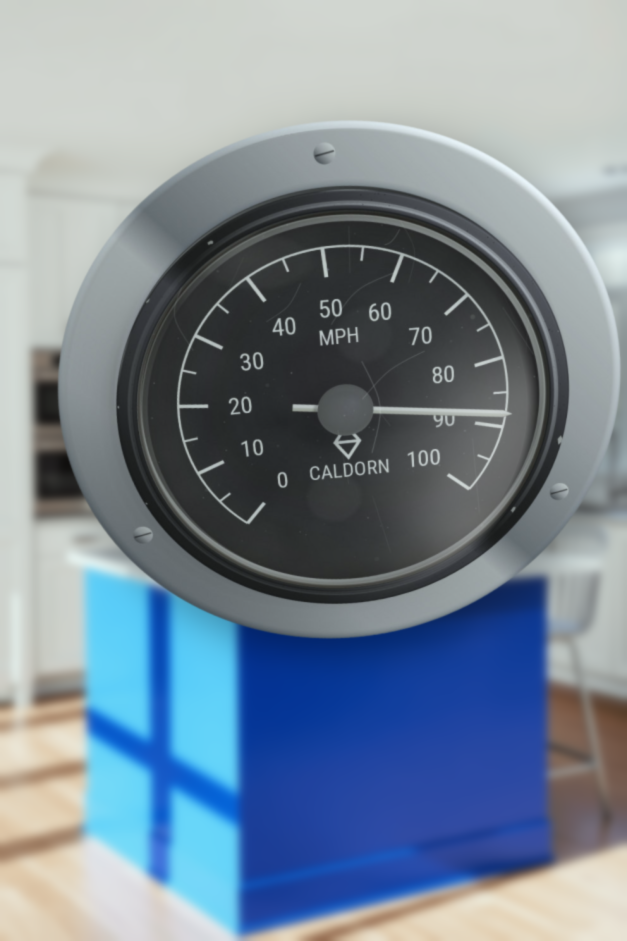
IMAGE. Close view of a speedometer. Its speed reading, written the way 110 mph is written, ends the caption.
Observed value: 87.5 mph
